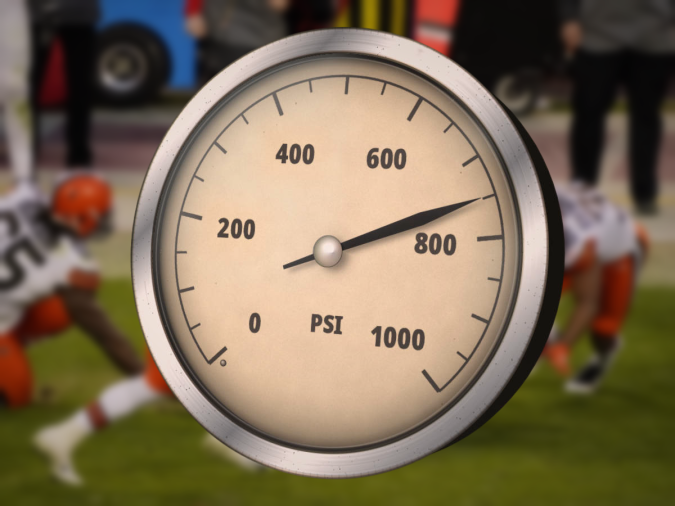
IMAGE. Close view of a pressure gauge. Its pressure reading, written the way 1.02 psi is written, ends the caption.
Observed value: 750 psi
